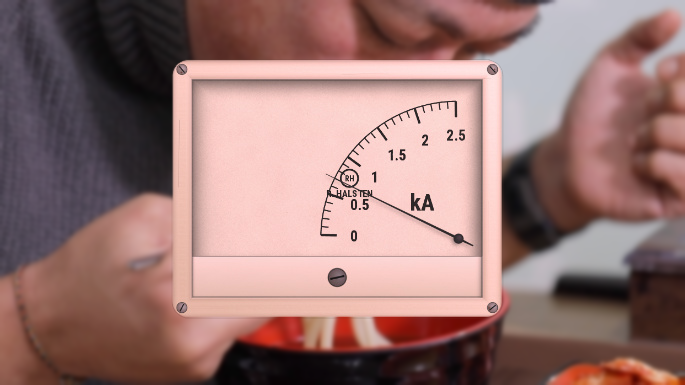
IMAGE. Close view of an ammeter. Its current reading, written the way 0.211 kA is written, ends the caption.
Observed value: 0.7 kA
